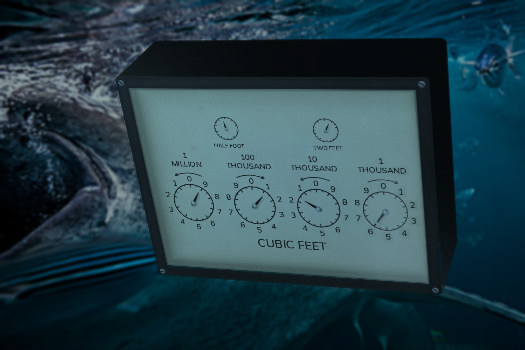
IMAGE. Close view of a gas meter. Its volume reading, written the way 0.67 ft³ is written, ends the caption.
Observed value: 911600 ft³
